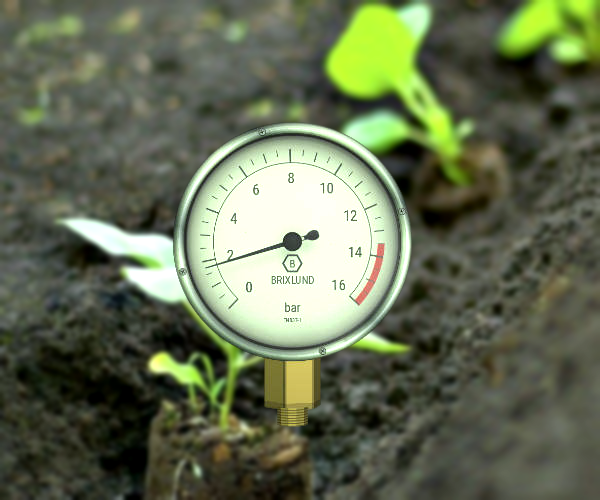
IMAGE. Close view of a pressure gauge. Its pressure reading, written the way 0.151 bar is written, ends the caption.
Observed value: 1.75 bar
